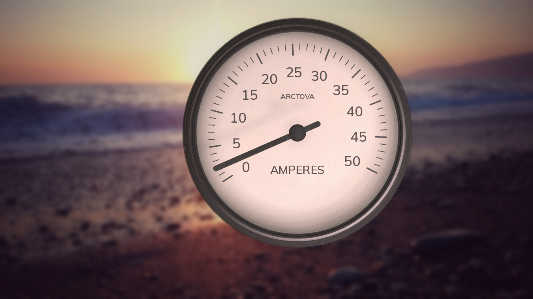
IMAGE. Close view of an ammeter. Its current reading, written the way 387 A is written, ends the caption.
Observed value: 2 A
